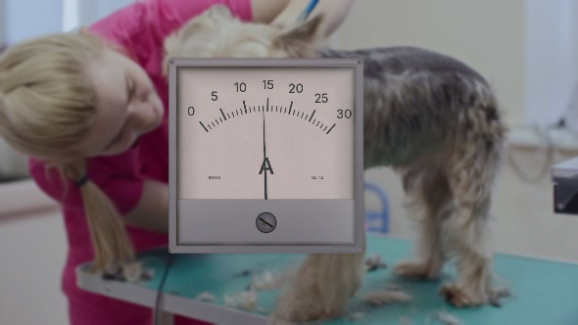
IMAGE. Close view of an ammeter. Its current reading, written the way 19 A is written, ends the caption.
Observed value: 14 A
